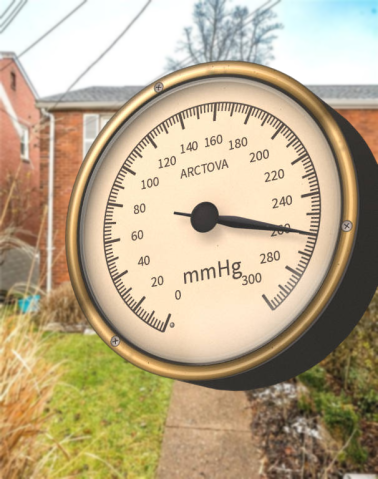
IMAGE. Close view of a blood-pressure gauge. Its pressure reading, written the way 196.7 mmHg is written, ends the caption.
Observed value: 260 mmHg
